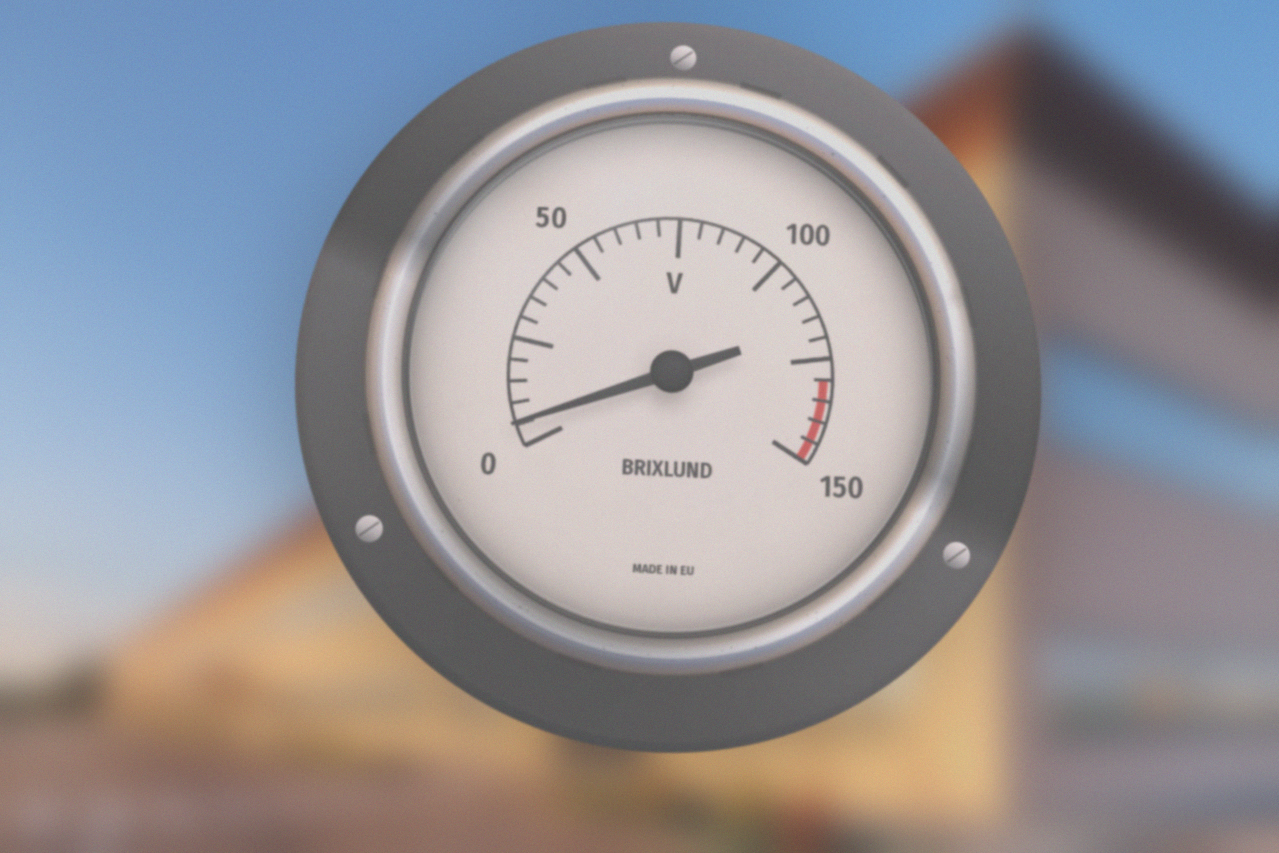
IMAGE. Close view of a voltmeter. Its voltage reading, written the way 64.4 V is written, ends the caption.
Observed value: 5 V
